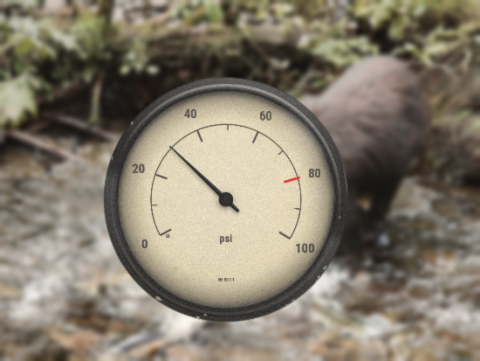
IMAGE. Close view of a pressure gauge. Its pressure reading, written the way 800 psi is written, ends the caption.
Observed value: 30 psi
